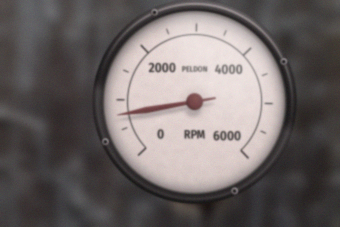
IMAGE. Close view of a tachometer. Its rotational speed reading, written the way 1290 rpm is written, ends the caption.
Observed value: 750 rpm
